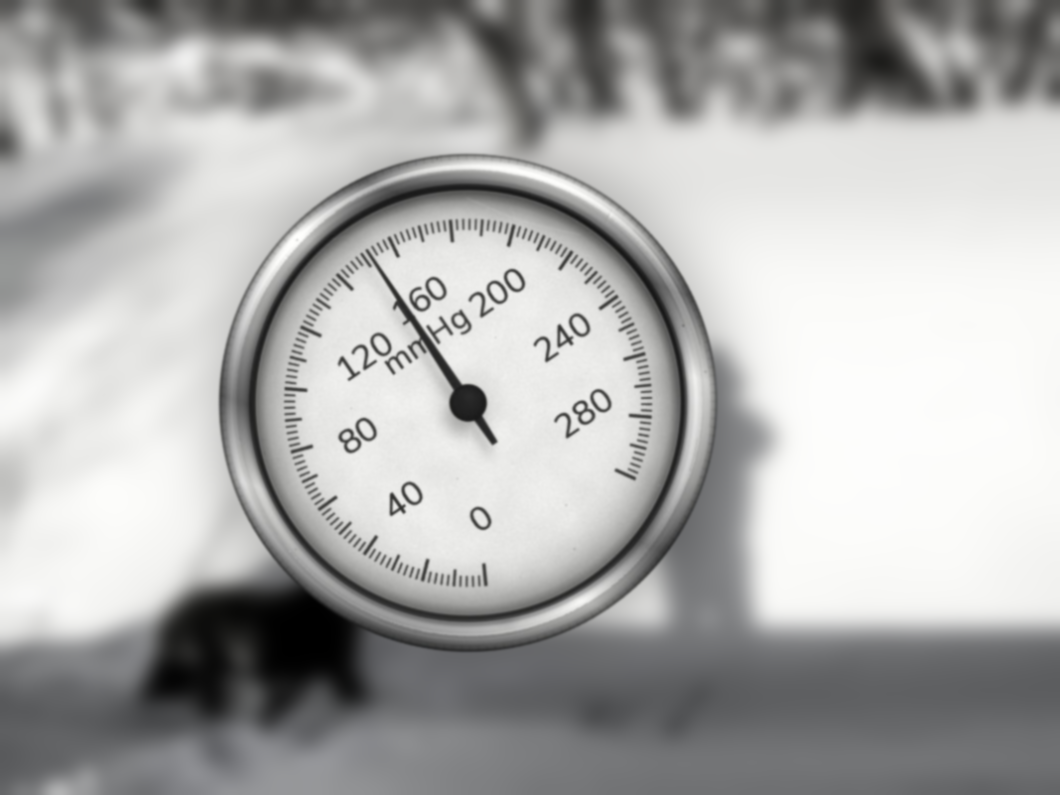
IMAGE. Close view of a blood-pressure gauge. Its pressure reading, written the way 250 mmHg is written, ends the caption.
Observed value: 152 mmHg
